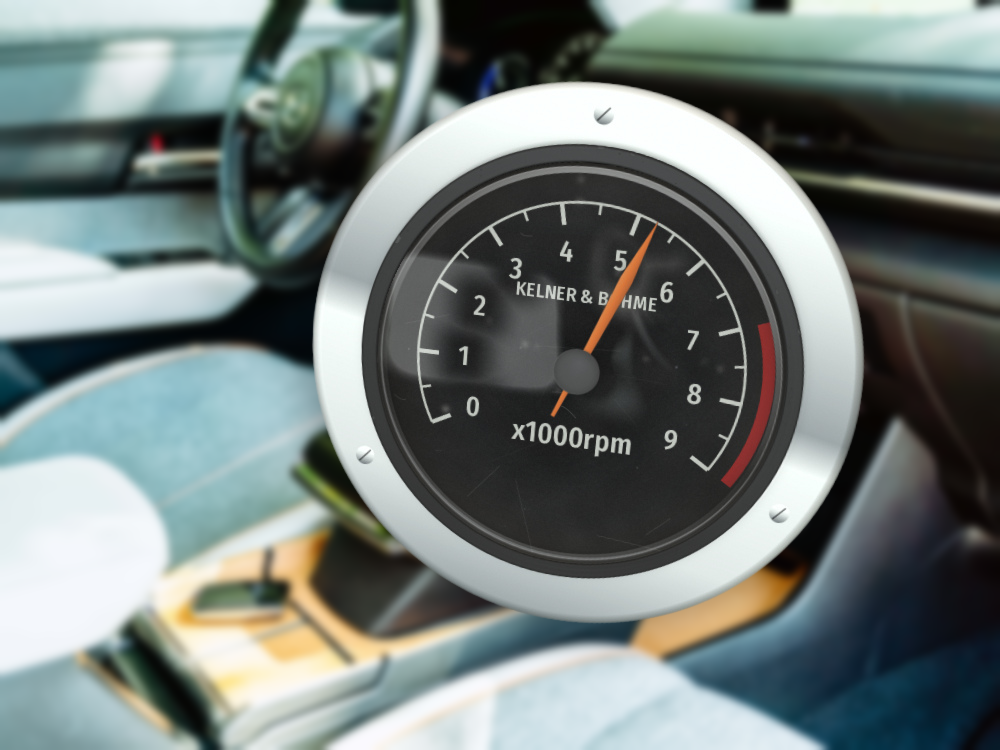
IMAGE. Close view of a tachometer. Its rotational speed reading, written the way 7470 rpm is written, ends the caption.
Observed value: 5250 rpm
